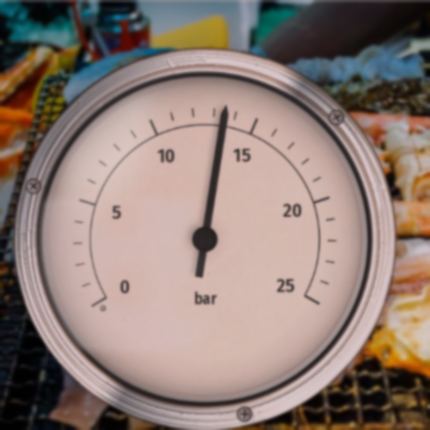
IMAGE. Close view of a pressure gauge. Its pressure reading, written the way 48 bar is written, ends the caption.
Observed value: 13.5 bar
